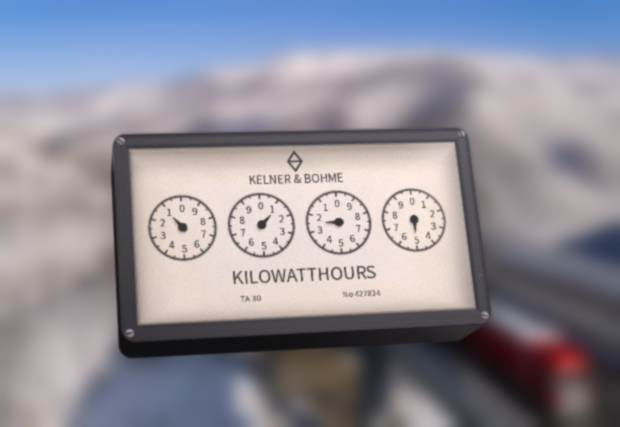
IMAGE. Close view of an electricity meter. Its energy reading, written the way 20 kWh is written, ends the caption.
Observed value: 1125 kWh
